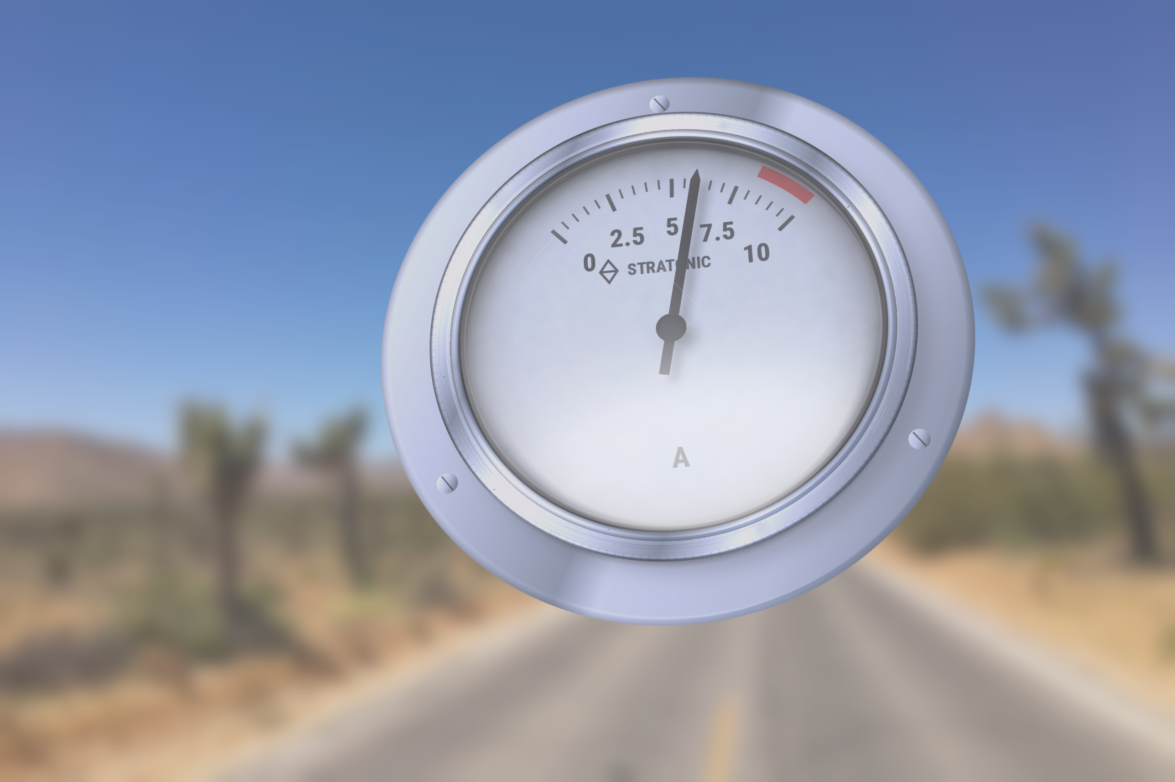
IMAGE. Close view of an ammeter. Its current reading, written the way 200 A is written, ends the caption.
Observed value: 6 A
